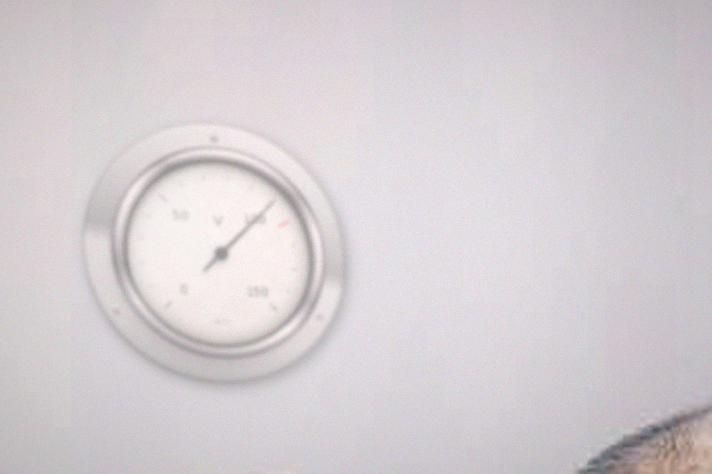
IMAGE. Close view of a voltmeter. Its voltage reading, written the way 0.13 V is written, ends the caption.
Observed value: 100 V
